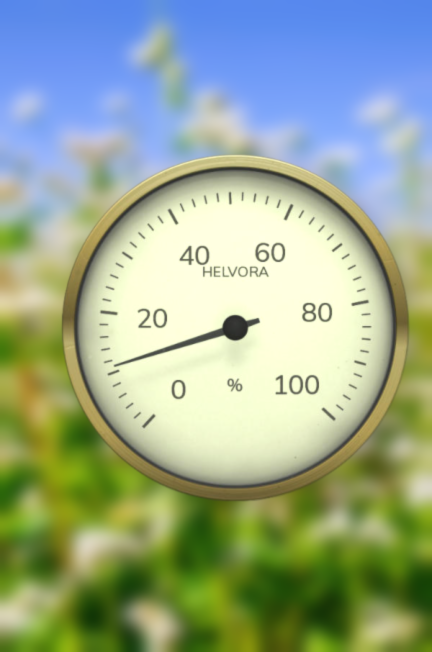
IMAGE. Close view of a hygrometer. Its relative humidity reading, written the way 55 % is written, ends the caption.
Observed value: 11 %
